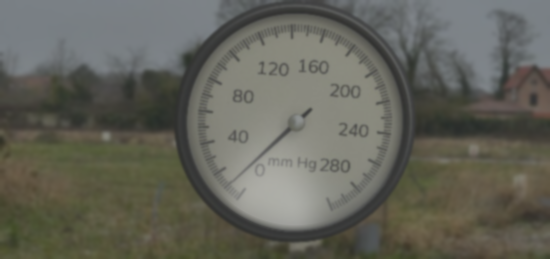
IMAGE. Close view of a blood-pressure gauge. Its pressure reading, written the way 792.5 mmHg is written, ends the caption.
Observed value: 10 mmHg
